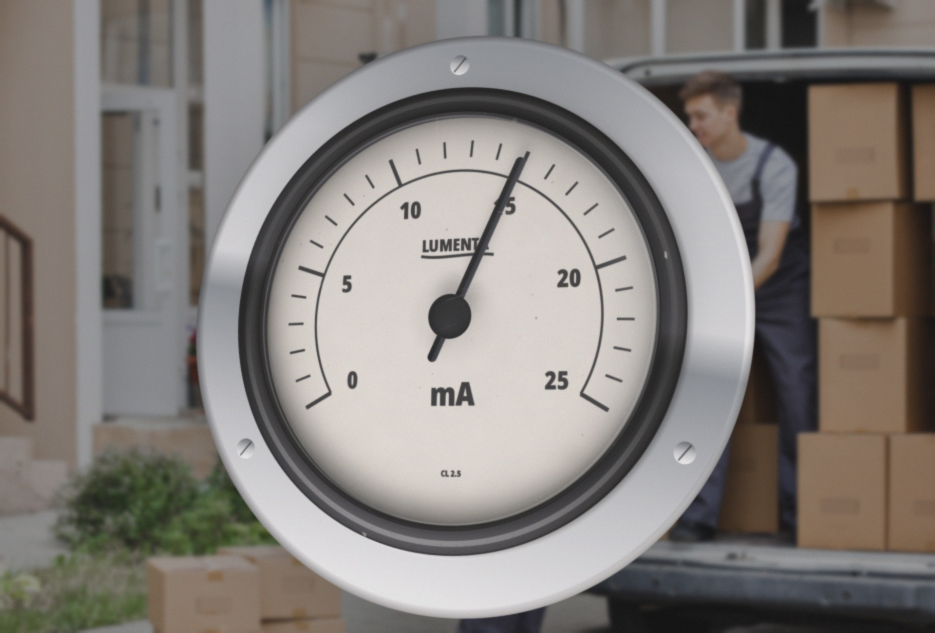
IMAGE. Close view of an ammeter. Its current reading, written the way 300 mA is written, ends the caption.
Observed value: 15 mA
